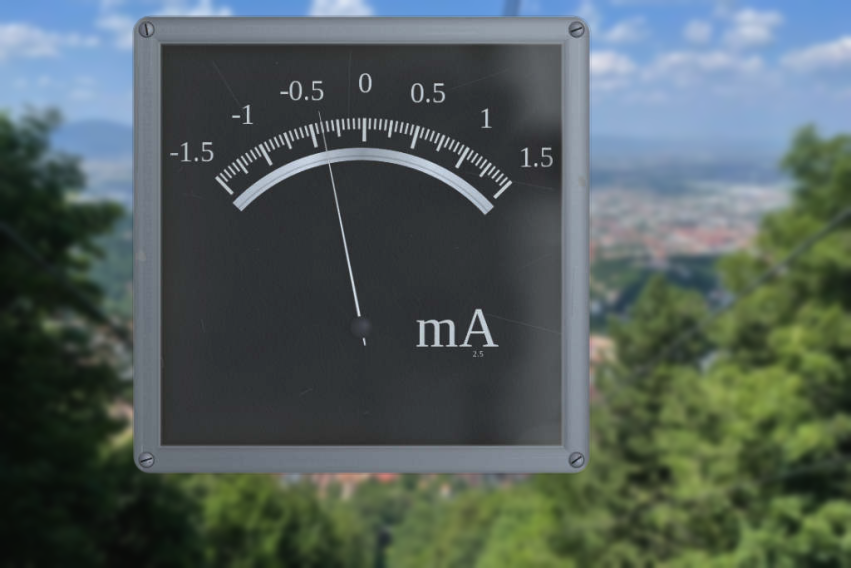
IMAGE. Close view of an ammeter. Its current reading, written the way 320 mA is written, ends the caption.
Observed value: -0.4 mA
